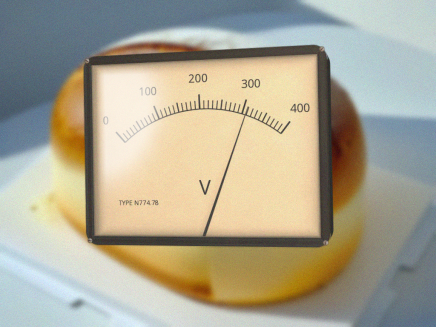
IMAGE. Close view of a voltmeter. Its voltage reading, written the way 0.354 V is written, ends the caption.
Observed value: 310 V
